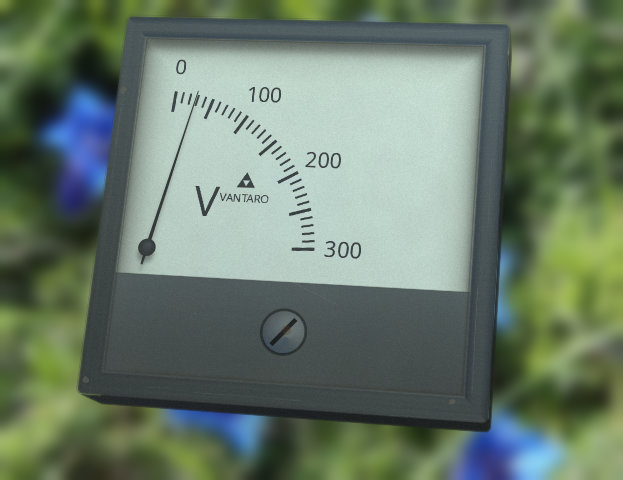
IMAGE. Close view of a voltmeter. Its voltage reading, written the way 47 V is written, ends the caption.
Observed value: 30 V
